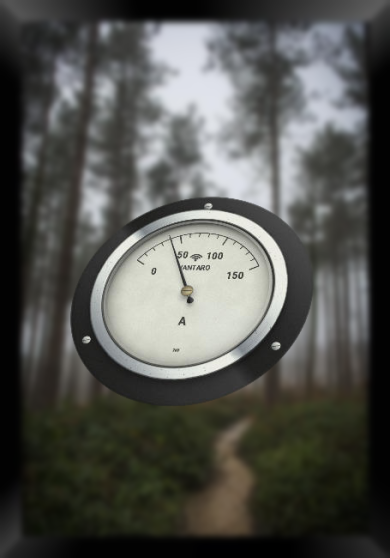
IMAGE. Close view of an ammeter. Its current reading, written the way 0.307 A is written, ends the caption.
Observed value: 40 A
